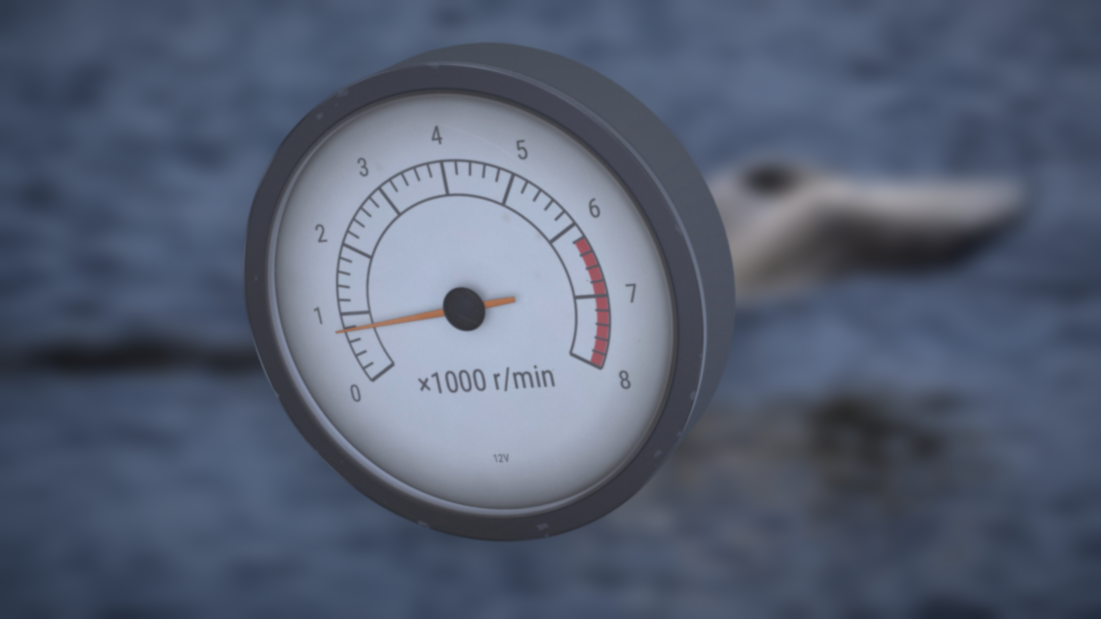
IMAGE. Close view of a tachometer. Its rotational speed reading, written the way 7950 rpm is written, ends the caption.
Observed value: 800 rpm
